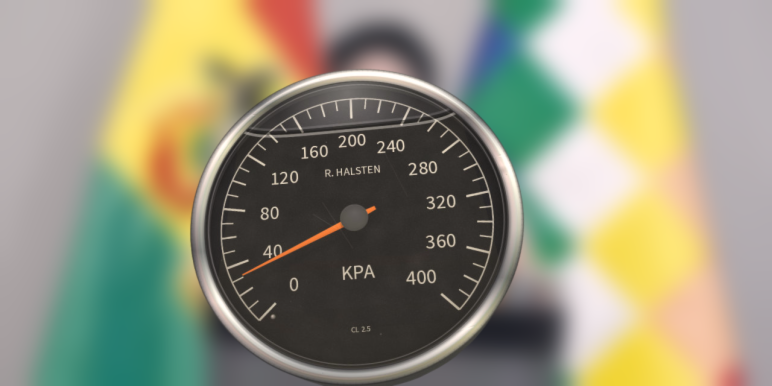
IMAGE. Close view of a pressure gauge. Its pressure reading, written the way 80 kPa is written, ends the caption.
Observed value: 30 kPa
